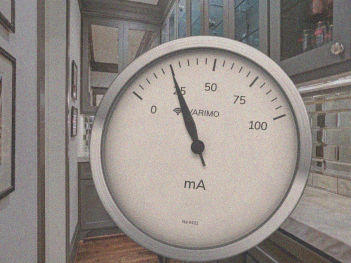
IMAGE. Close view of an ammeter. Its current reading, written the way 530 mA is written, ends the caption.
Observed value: 25 mA
